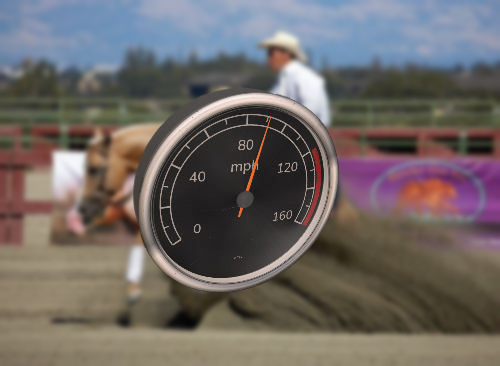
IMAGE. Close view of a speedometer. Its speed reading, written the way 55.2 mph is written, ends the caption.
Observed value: 90 mph
